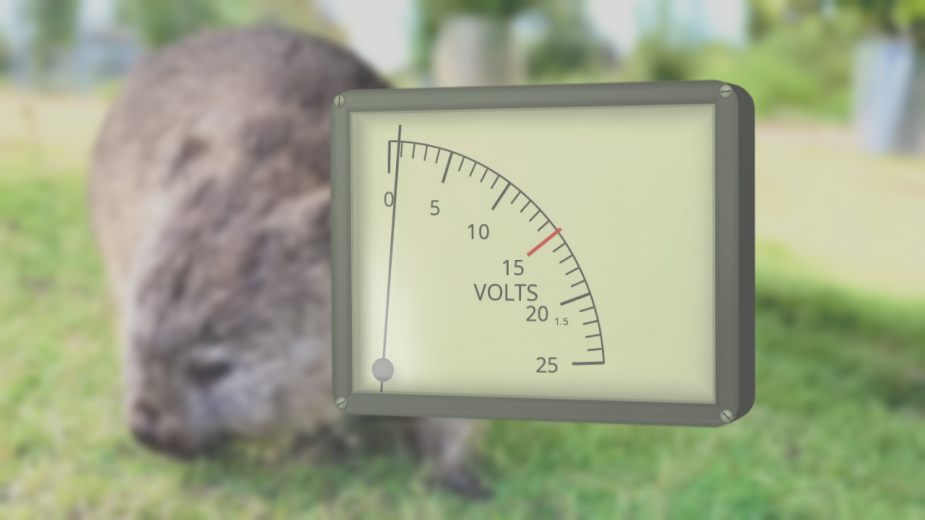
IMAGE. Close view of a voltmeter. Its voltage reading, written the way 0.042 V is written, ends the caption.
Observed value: 1 V
